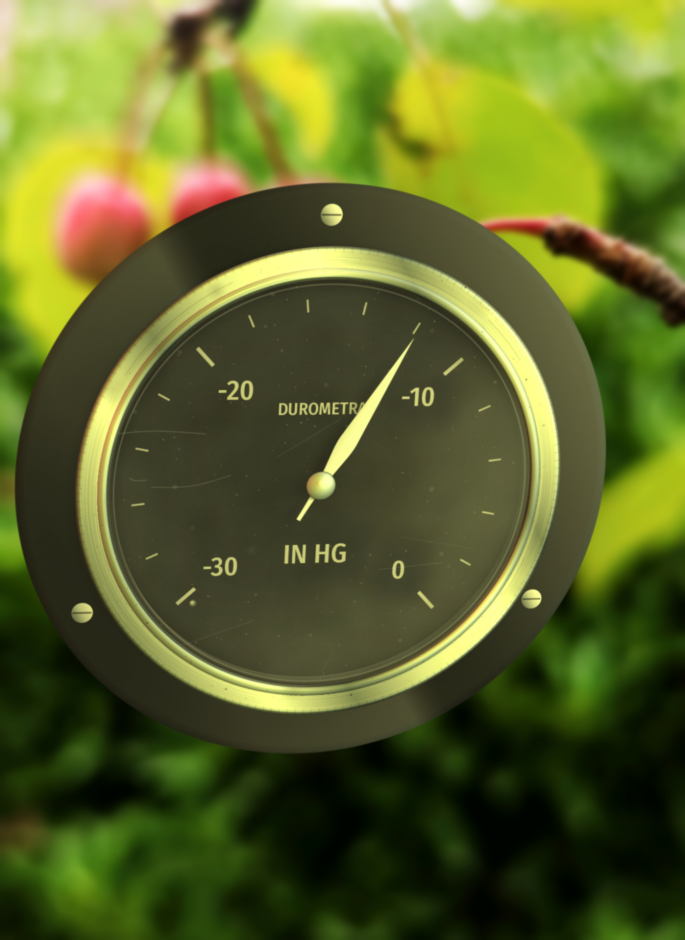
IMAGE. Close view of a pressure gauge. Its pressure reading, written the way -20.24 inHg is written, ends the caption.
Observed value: -12 inHg
